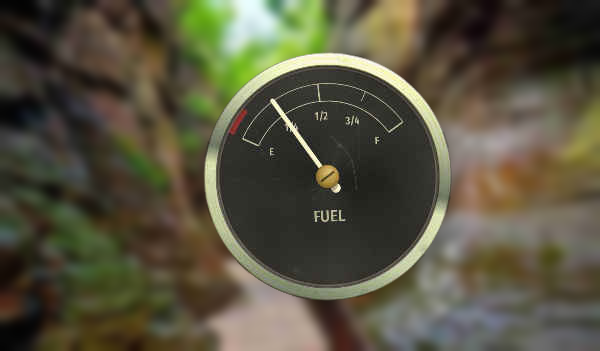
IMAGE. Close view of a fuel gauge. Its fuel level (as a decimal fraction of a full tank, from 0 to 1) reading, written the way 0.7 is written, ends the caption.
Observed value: 0.25
